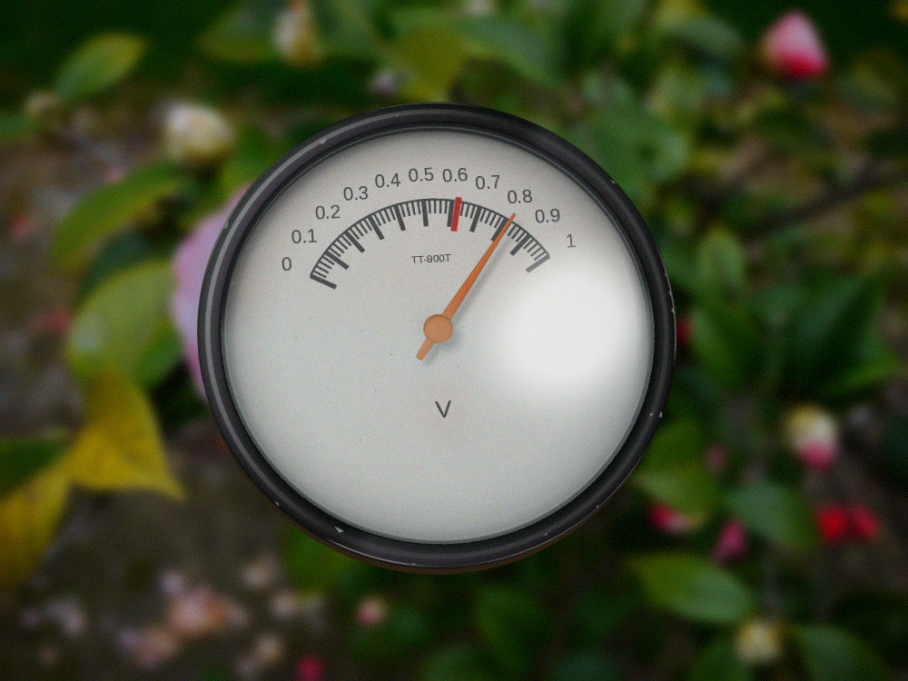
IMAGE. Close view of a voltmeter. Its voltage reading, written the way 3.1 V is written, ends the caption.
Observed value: 0.82 V
